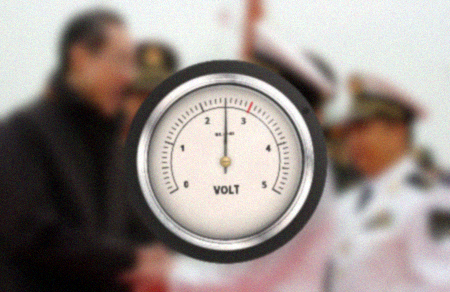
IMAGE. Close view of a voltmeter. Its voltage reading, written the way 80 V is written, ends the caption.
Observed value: 2.5 V
